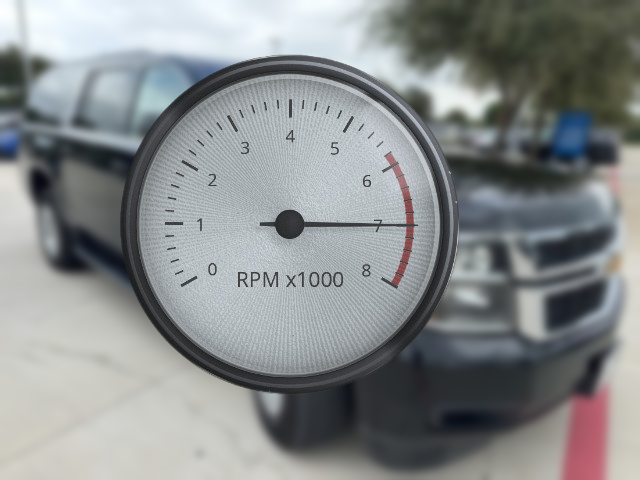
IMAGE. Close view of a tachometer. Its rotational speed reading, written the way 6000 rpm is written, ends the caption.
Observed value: 7000 rpm
